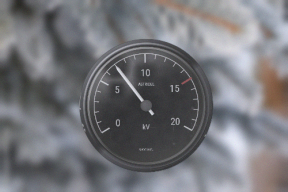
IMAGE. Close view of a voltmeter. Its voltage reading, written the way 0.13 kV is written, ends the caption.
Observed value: 7 kV
